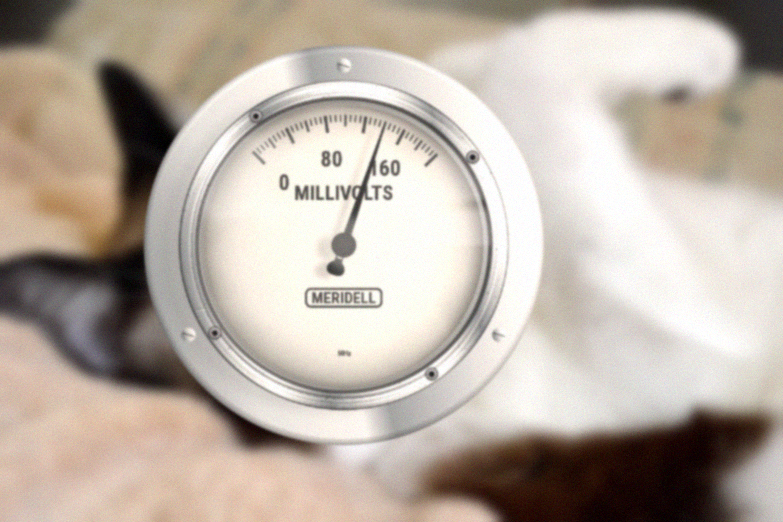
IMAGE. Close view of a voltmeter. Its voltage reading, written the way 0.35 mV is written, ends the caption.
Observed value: 140 mV
